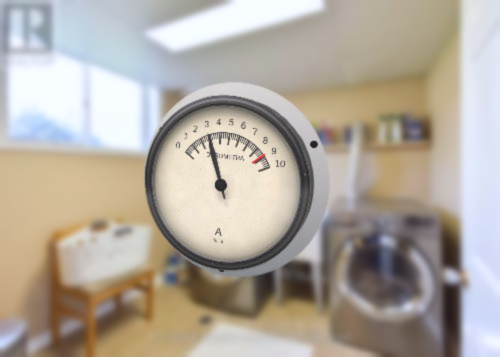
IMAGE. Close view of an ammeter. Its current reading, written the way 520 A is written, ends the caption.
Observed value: 3 A
